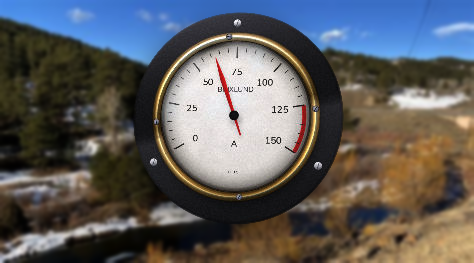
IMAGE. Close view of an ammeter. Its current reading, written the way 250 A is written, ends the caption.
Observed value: 62.5 A
